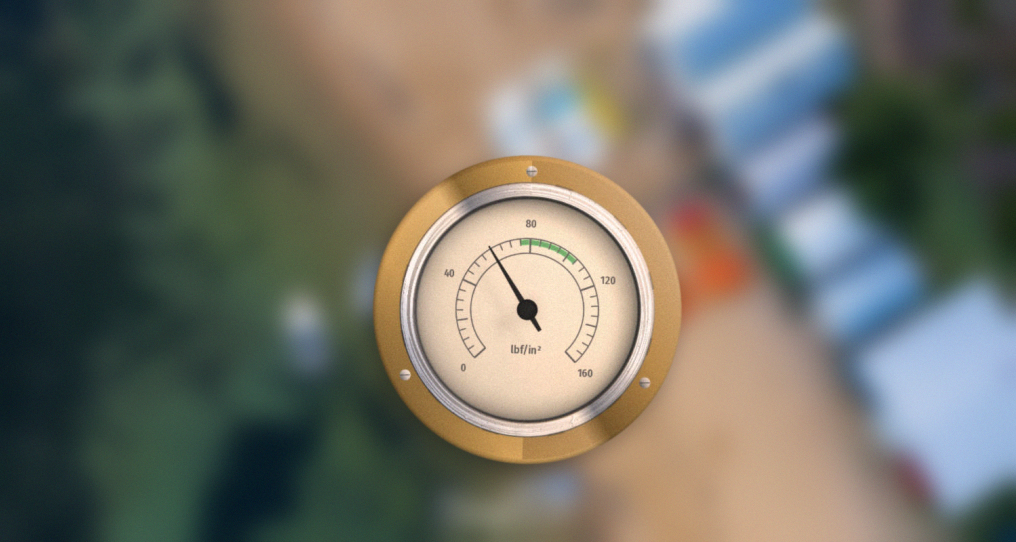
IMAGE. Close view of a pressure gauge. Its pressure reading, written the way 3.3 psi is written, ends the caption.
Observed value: 60 psi
